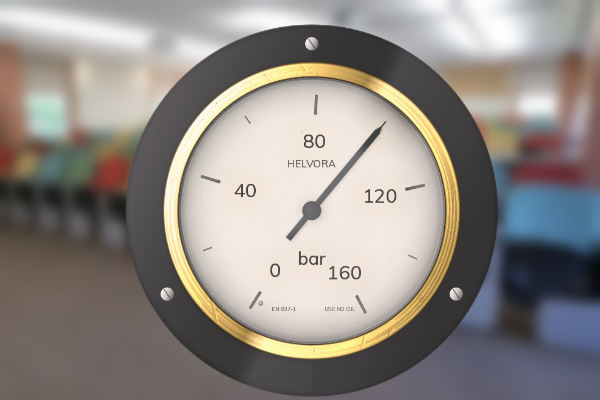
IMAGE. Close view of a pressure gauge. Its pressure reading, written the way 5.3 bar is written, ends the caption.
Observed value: 100 bar
